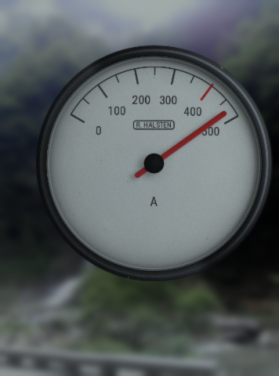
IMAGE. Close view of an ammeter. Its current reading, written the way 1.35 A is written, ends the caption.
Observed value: 475 A
